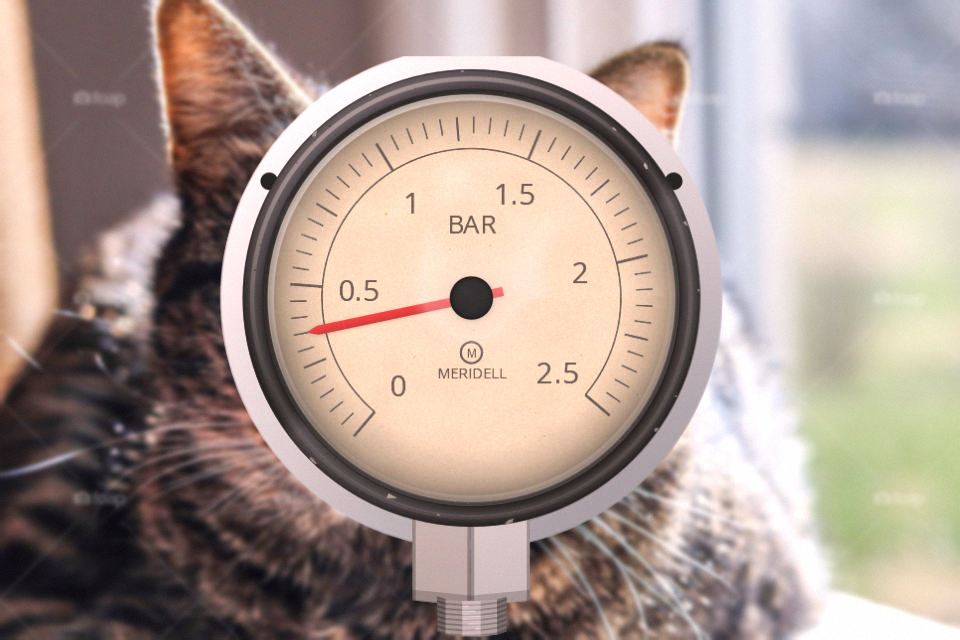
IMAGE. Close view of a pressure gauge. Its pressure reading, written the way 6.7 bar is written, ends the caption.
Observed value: 0.35 bar
